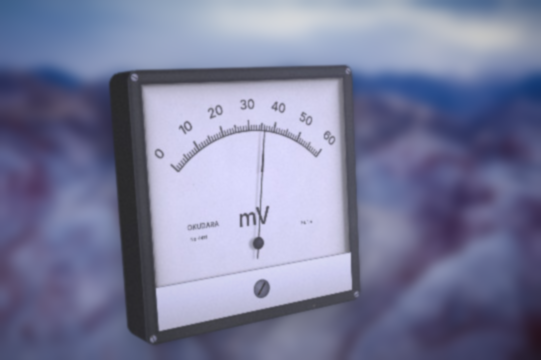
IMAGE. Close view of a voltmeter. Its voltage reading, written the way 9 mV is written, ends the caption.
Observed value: 35 mV
